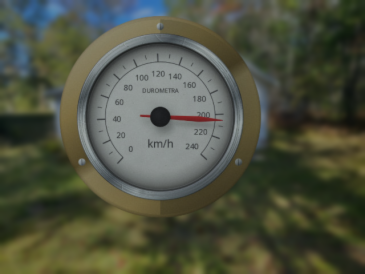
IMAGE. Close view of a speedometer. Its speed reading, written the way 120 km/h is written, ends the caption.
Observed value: 205 km/h
